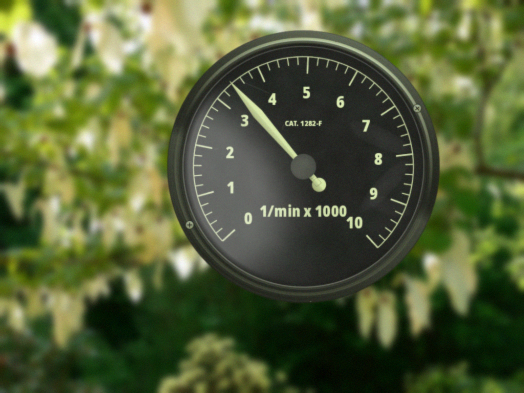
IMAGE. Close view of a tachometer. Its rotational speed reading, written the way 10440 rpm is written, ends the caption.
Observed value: 3400 rpm
